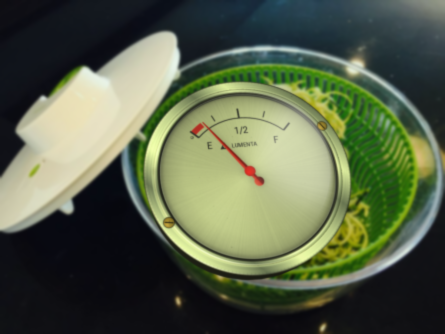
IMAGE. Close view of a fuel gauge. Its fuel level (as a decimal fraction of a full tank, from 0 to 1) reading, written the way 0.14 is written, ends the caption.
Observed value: 0.125
